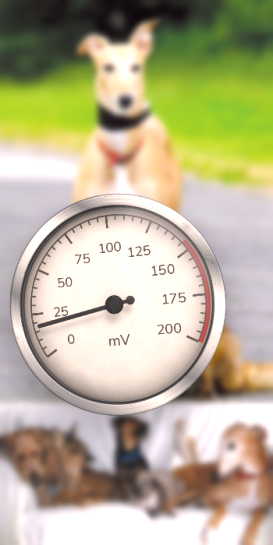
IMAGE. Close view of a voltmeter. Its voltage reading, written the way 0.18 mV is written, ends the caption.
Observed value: 17.5 mV
